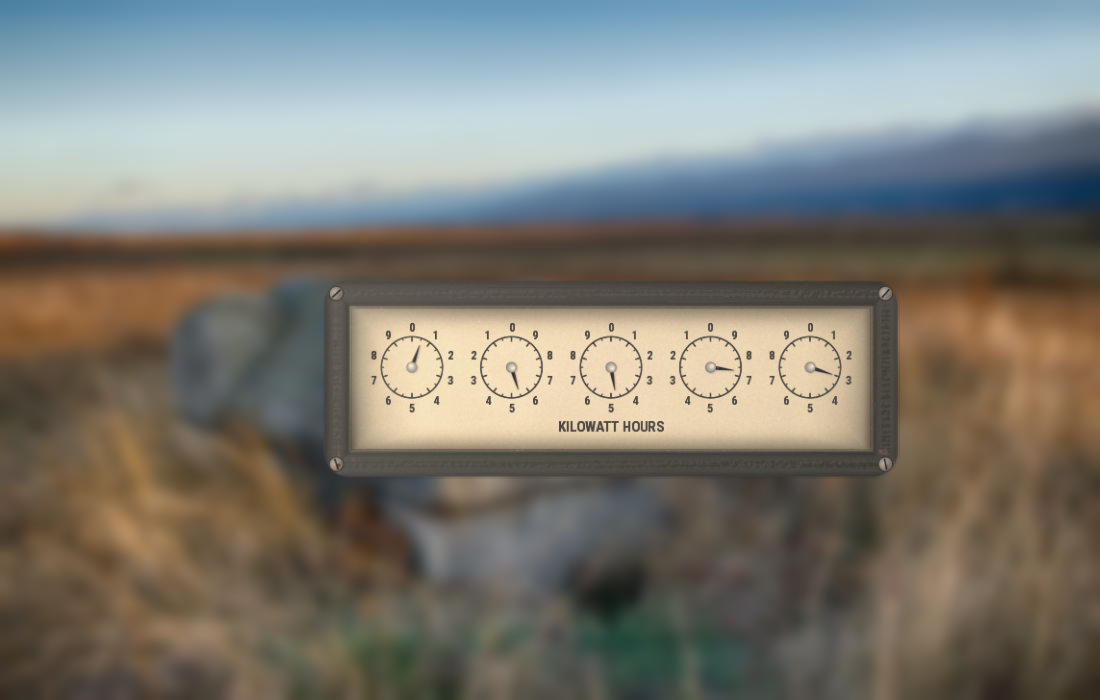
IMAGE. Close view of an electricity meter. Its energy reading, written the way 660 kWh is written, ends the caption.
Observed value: 5473 kWh
